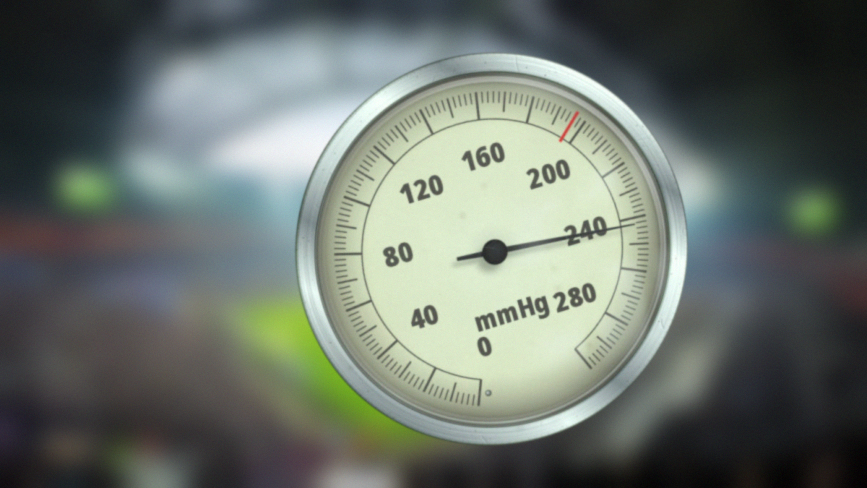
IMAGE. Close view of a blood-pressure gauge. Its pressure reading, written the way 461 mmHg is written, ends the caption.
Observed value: 242 mmHg
